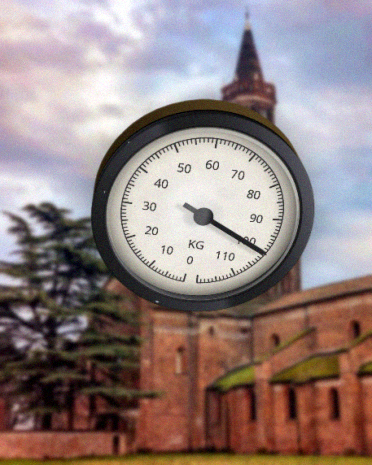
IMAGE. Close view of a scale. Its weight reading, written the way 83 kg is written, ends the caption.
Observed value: 100 kg
